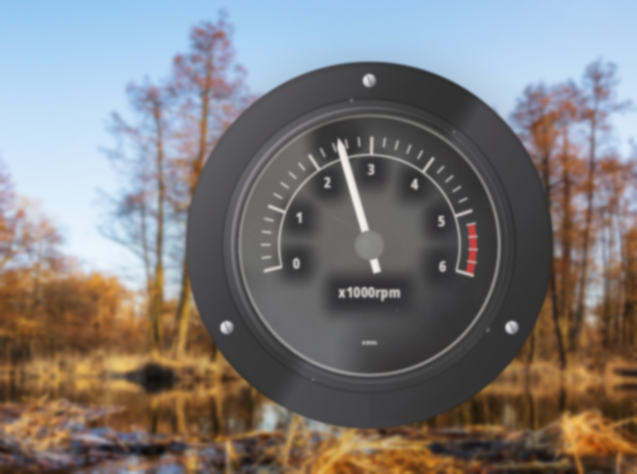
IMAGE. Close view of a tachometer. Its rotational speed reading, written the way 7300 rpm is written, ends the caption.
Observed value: 2500 rpm
